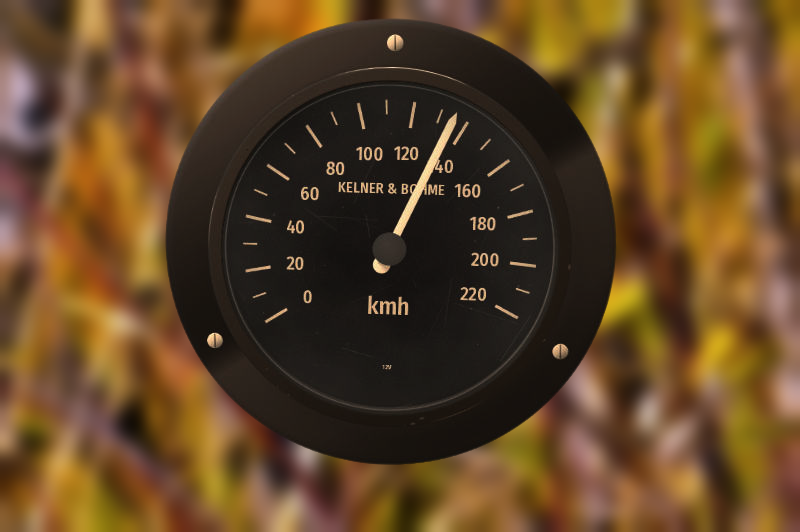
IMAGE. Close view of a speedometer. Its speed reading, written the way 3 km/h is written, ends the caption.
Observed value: 135 km/h
